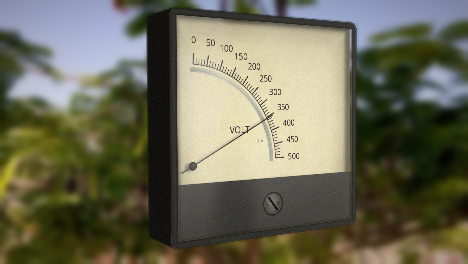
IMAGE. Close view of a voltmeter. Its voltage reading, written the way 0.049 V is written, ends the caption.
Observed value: 350 V
